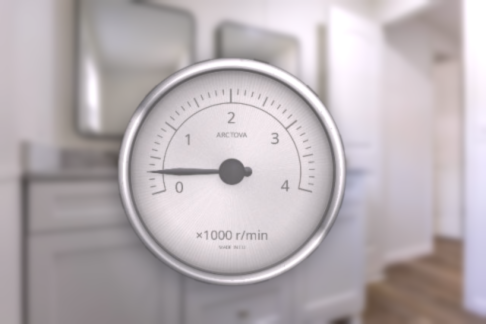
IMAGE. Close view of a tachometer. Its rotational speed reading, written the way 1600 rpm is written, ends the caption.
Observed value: 300 rpm
